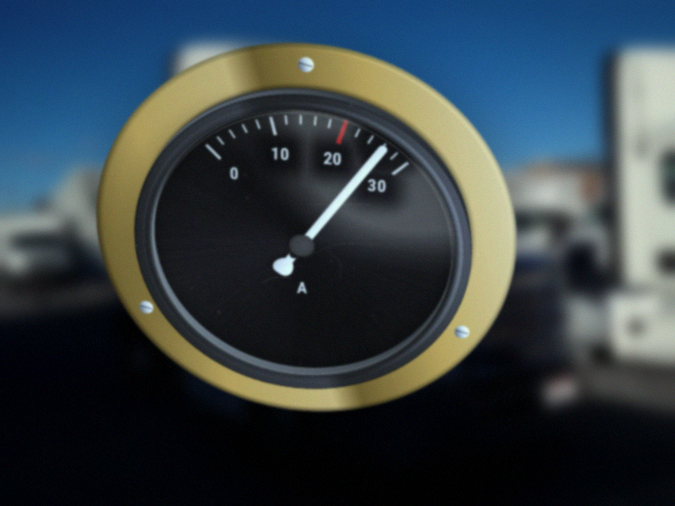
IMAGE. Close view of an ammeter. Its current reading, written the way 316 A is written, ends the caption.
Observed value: 26 A
